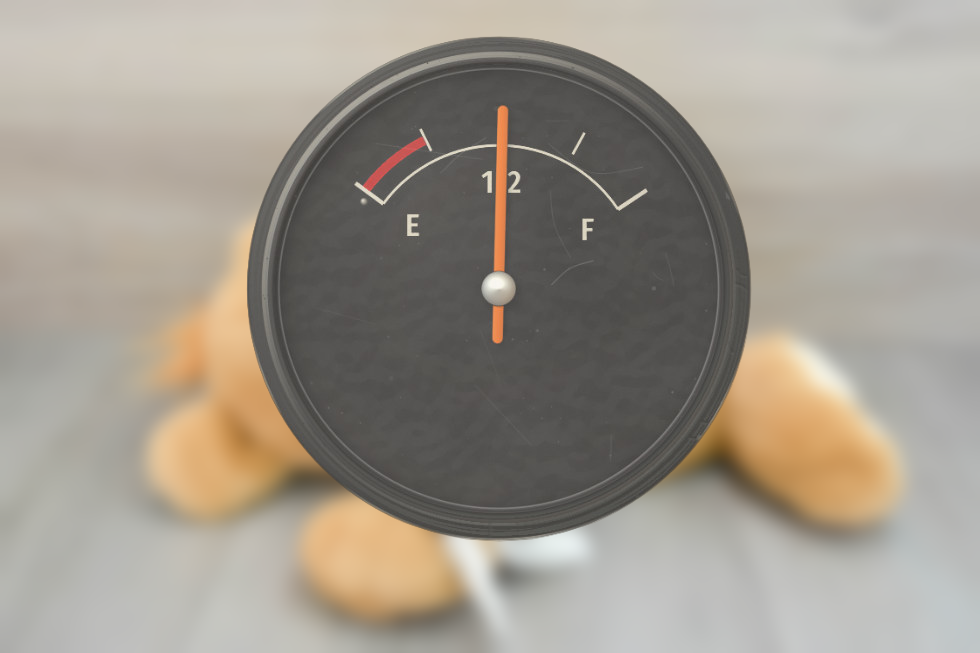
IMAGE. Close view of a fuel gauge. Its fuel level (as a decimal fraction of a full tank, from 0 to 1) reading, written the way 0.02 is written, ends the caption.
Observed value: 0.5
